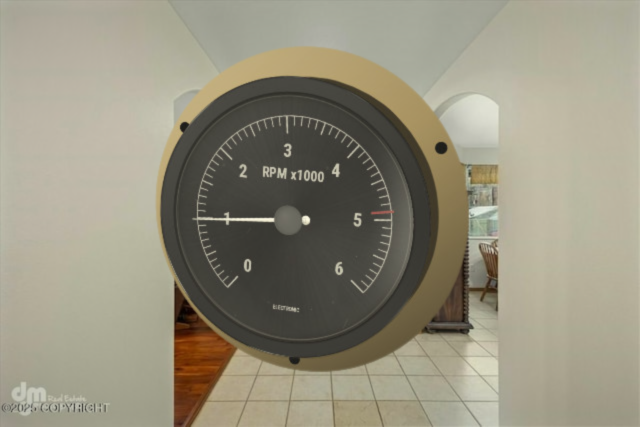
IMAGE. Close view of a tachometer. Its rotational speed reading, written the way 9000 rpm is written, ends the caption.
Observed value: 1000 rpm
